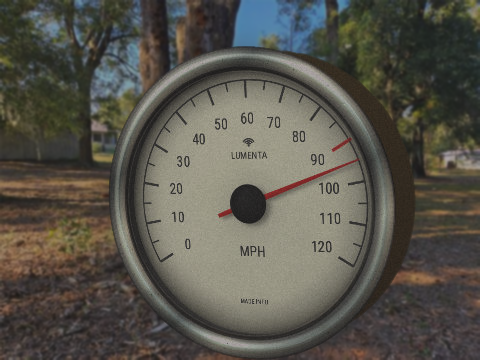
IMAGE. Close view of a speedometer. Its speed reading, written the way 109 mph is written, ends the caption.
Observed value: 95 mph
